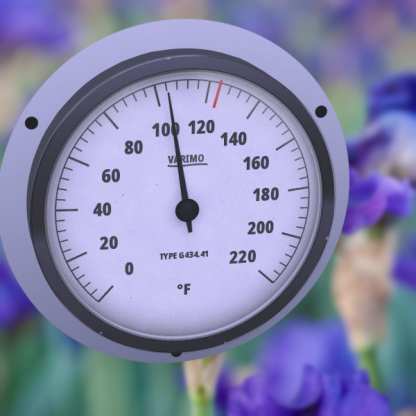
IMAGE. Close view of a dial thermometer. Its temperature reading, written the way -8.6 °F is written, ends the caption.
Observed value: 104 °F
